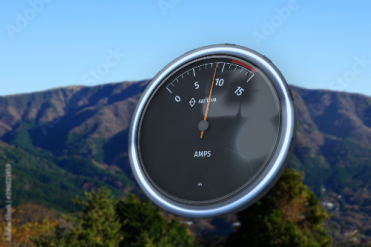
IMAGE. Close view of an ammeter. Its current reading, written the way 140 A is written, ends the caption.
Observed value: 9 A
